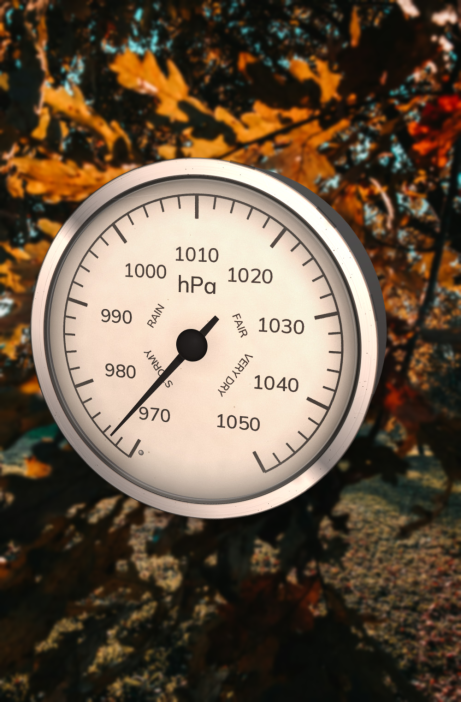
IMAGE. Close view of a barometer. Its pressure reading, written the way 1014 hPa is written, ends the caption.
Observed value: 973 hPa
